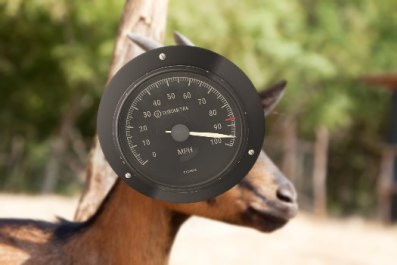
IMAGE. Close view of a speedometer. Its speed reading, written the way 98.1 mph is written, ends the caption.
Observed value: 95 mph
